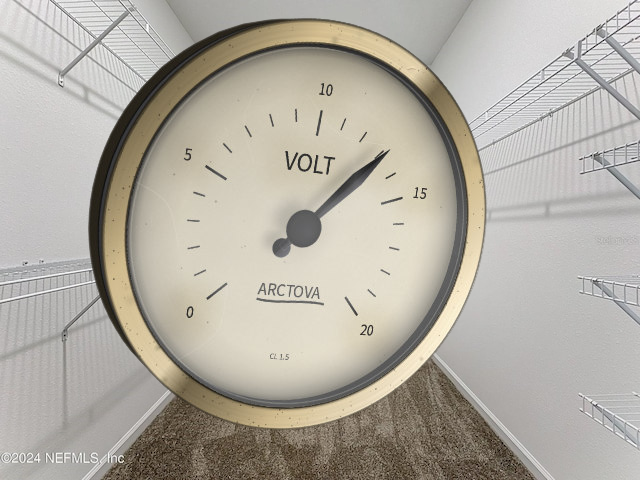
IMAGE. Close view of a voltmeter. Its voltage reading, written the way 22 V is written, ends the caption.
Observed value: 13 V
